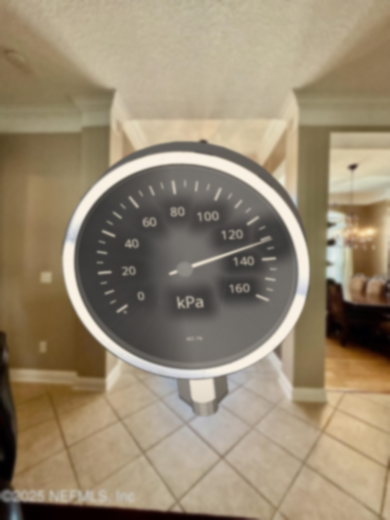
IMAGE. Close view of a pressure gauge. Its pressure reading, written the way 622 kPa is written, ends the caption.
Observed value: 130 kPa
